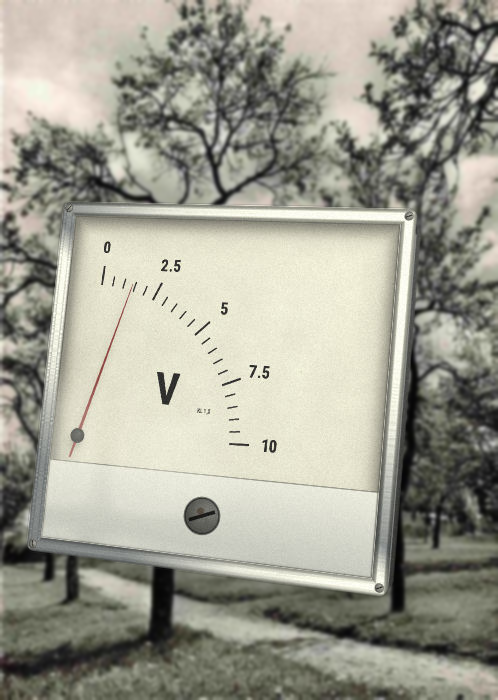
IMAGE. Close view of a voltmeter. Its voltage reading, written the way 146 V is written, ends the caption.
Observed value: 1.5 V
